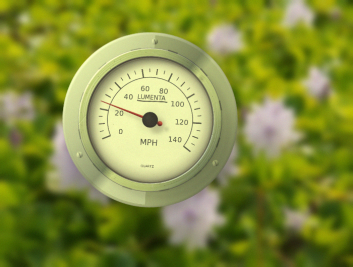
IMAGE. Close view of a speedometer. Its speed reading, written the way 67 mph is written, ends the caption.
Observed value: 25 mph
